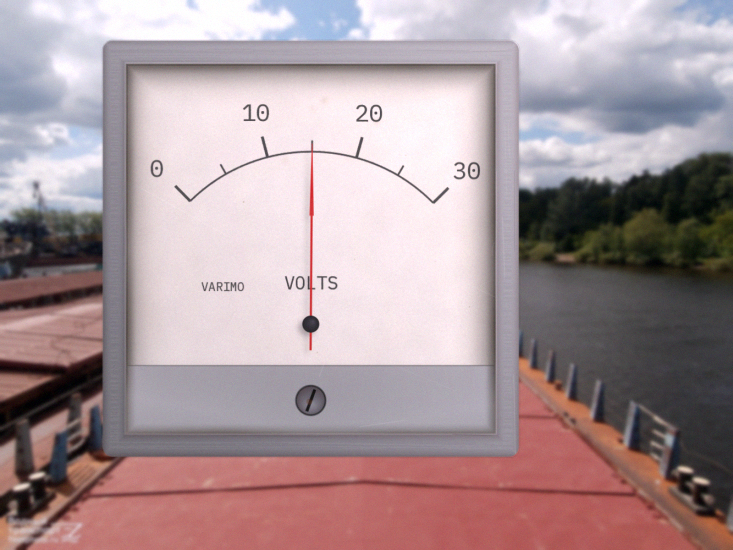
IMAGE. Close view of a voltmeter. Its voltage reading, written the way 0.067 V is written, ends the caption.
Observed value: 15 V
